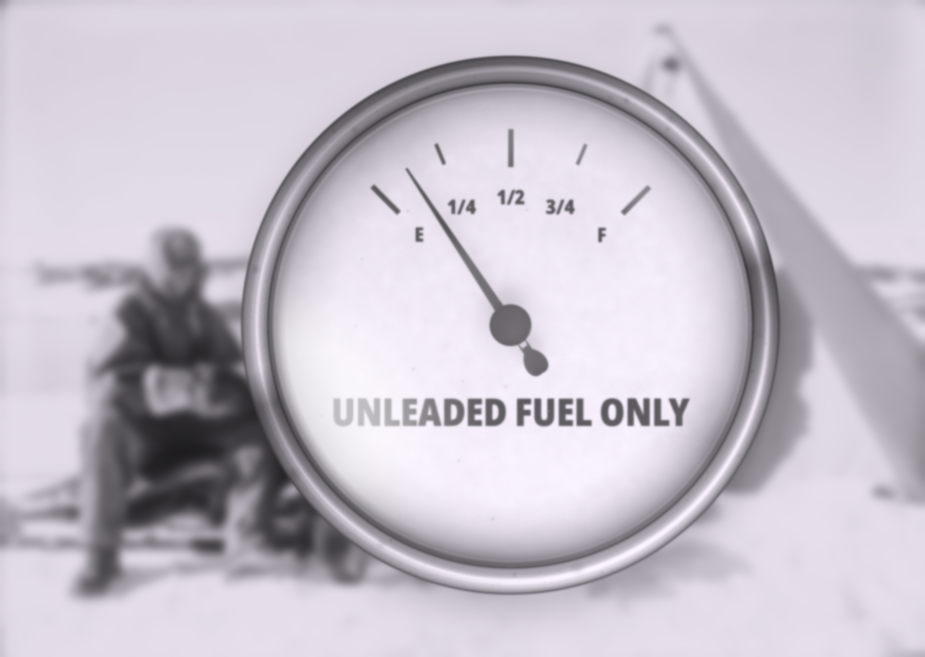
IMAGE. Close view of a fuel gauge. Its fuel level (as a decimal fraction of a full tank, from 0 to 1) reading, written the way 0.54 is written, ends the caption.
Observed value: 0.125
